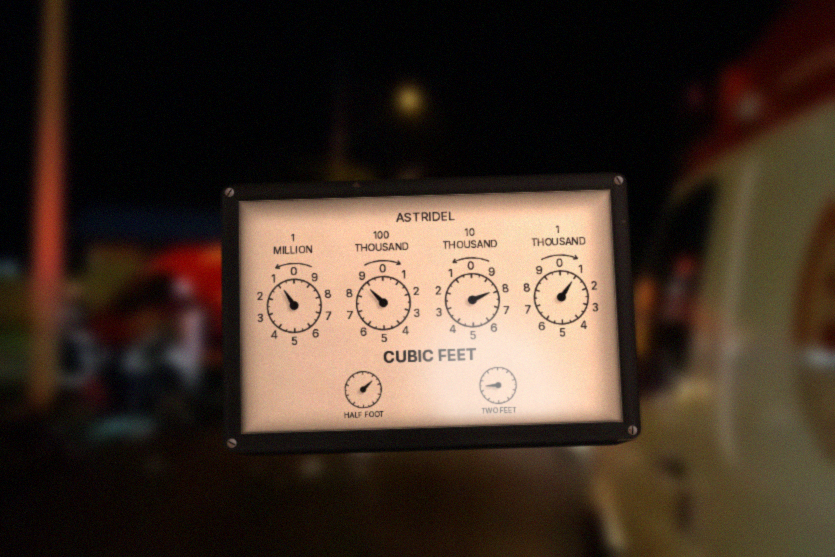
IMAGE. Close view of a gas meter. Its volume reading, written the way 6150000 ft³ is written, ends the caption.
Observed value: 88100 ft³
